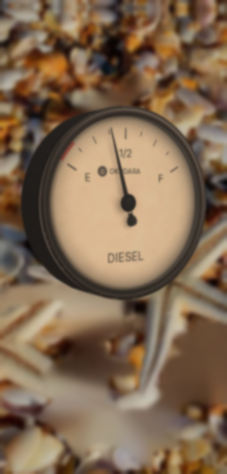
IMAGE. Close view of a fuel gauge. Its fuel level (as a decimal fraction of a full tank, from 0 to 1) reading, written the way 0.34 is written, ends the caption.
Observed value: 0.375
